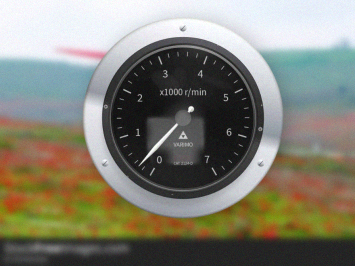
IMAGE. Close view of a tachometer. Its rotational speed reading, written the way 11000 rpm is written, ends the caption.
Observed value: 300 rpm
